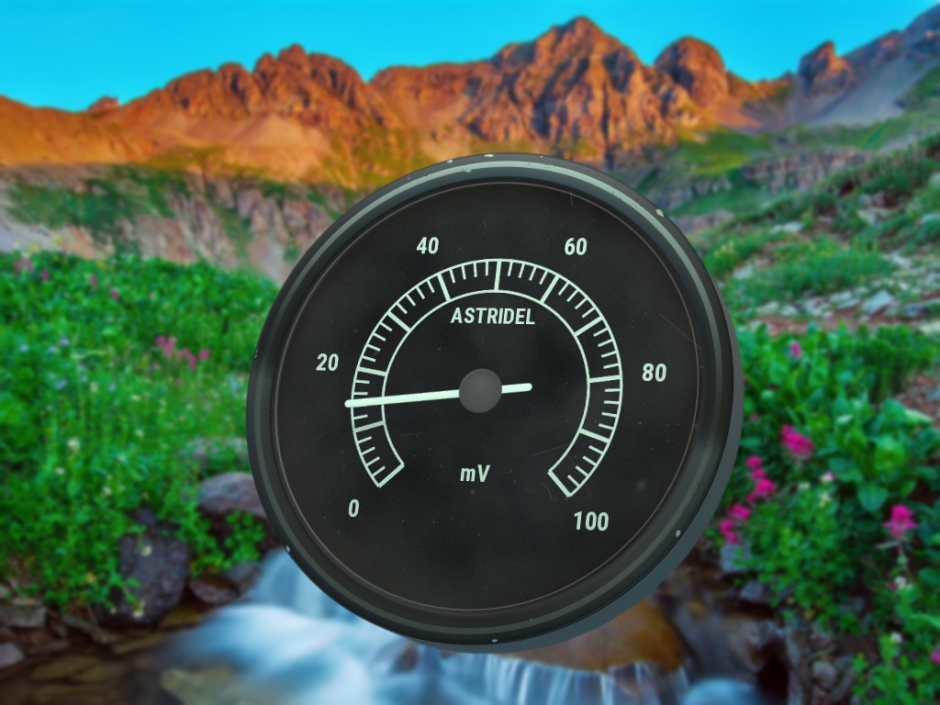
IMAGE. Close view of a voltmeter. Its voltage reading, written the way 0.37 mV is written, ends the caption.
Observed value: 14 mV
